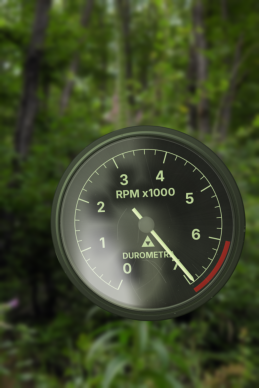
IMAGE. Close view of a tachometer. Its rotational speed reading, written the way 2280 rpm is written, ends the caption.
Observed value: 6900 rpm
